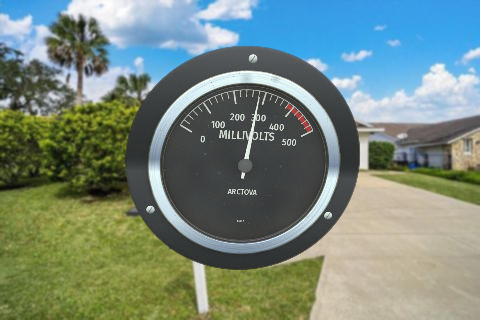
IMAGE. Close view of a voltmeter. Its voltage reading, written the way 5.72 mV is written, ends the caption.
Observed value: 280 mV
